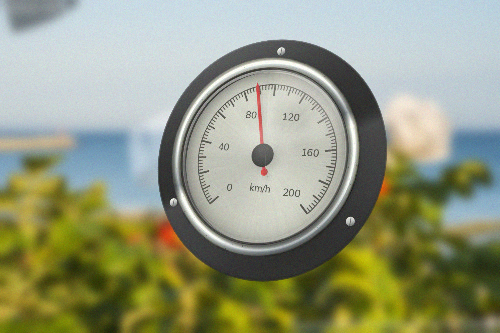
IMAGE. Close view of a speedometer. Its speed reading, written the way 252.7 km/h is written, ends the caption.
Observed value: 90 km/h
